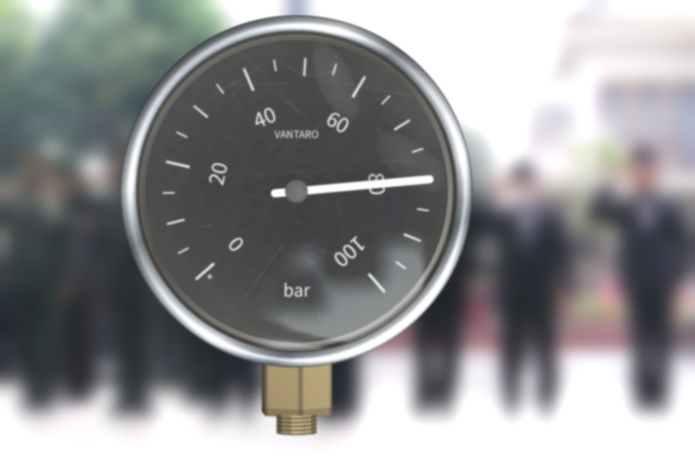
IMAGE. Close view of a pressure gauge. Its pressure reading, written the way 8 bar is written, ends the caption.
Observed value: 80 bar
